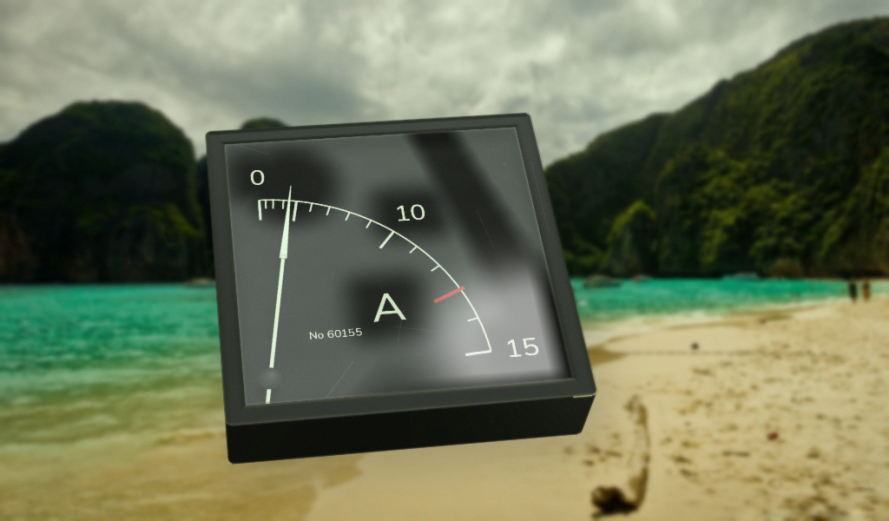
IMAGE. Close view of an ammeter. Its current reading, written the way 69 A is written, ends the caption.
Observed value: 4.5 A
